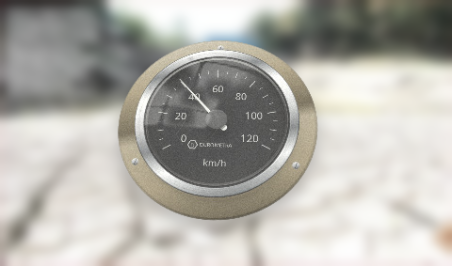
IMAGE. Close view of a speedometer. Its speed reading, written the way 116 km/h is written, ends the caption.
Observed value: 40 km/h
